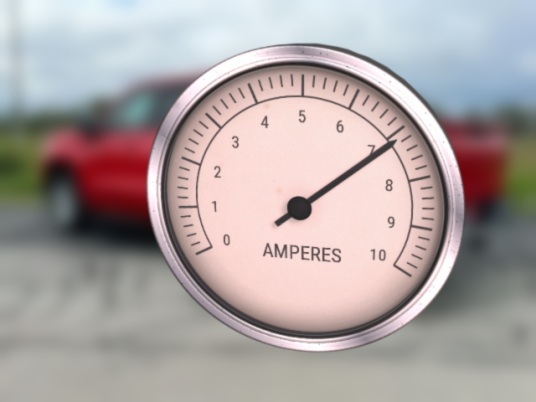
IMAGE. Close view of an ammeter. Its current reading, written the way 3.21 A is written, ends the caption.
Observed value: 7.1 A
